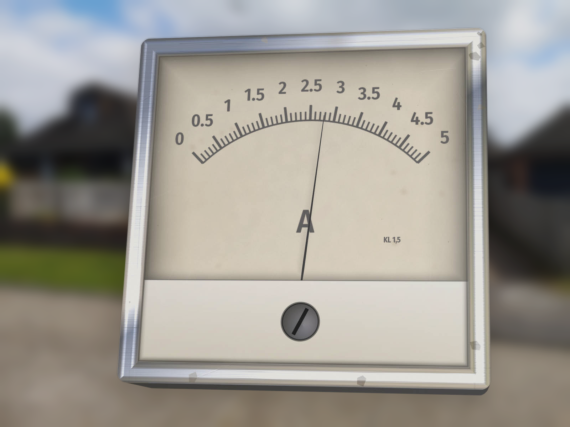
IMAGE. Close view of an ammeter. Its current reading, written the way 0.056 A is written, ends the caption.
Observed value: 2.8 A
